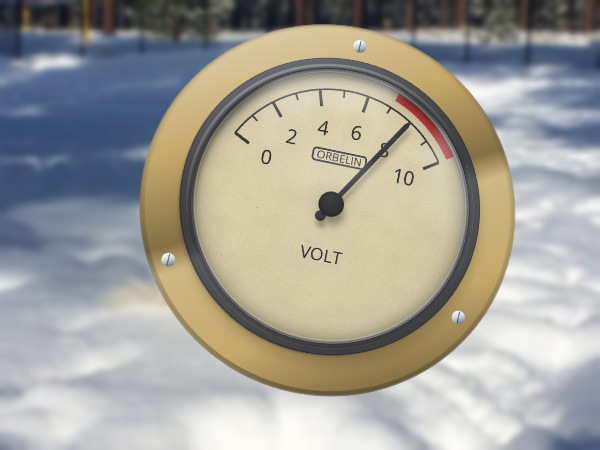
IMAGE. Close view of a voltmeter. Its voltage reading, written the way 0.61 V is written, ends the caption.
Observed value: 8 V
